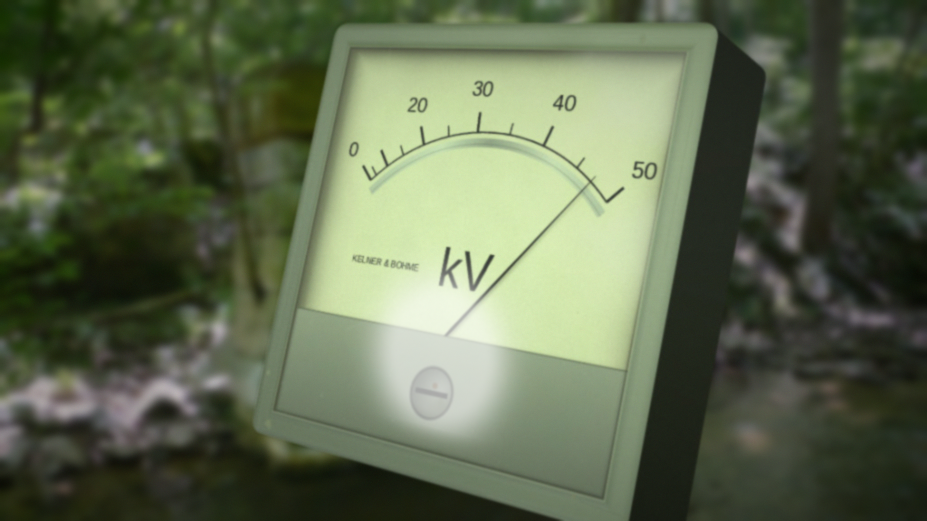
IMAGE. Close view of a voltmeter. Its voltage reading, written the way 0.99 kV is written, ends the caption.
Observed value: 47.5 kV
